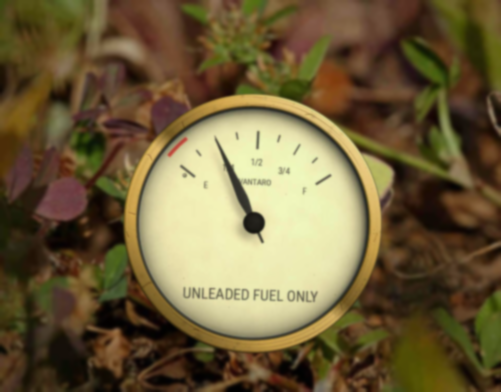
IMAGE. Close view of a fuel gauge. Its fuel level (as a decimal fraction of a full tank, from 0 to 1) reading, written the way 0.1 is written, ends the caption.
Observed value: 0.25
